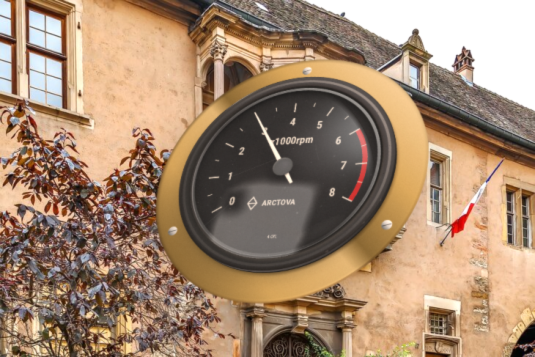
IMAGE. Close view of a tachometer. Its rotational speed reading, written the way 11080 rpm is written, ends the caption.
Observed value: 3000 rpm
